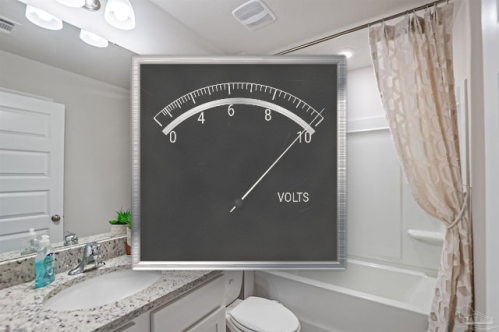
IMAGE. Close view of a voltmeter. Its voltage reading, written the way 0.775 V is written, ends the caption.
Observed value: 9.8 V
